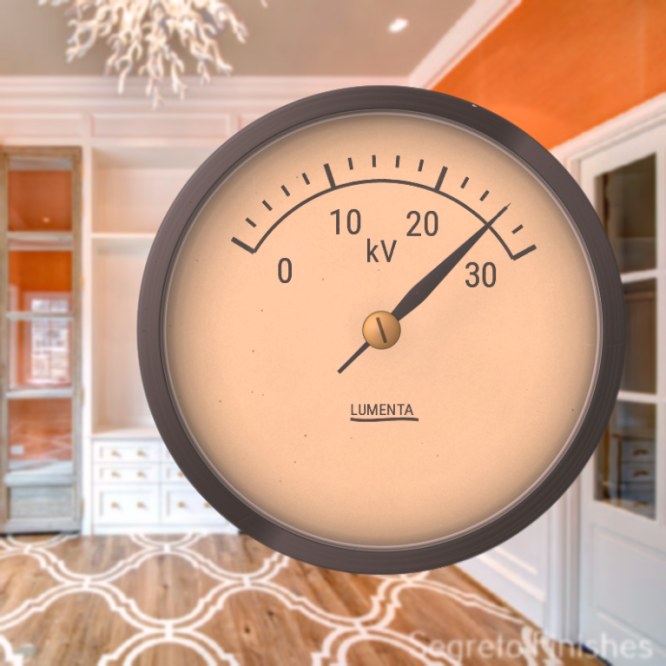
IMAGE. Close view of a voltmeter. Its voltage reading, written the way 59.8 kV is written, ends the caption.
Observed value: 26 kV
